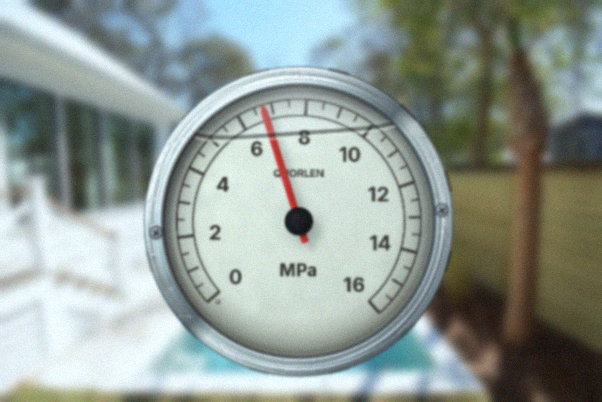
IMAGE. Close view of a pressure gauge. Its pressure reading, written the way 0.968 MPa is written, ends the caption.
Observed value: 6.75 MPa
